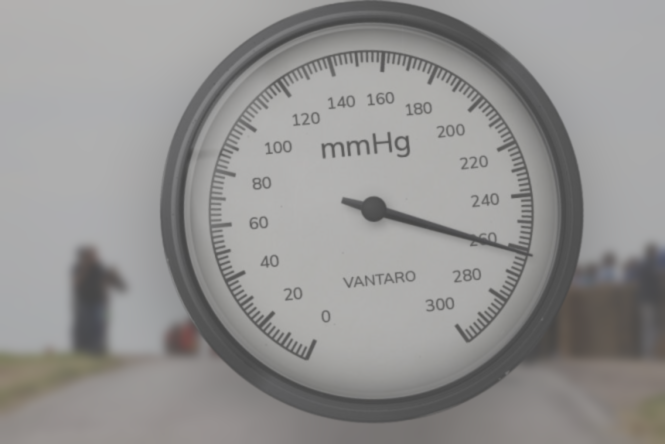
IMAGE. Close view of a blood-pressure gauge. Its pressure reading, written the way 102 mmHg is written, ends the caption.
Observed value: 262 mmHg
